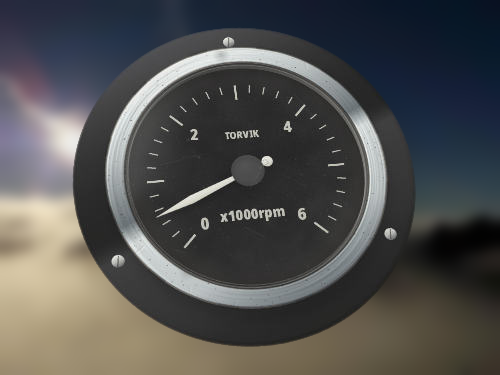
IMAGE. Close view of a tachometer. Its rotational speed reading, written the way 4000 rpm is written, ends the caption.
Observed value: 500 rpm
